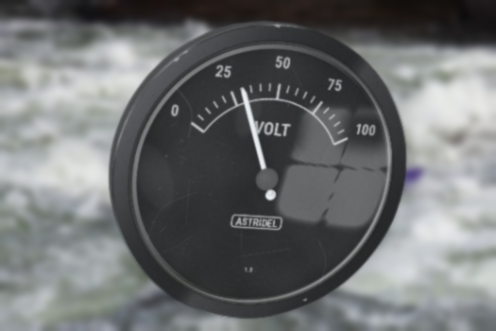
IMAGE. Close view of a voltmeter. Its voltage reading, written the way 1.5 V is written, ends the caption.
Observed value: 30 V
